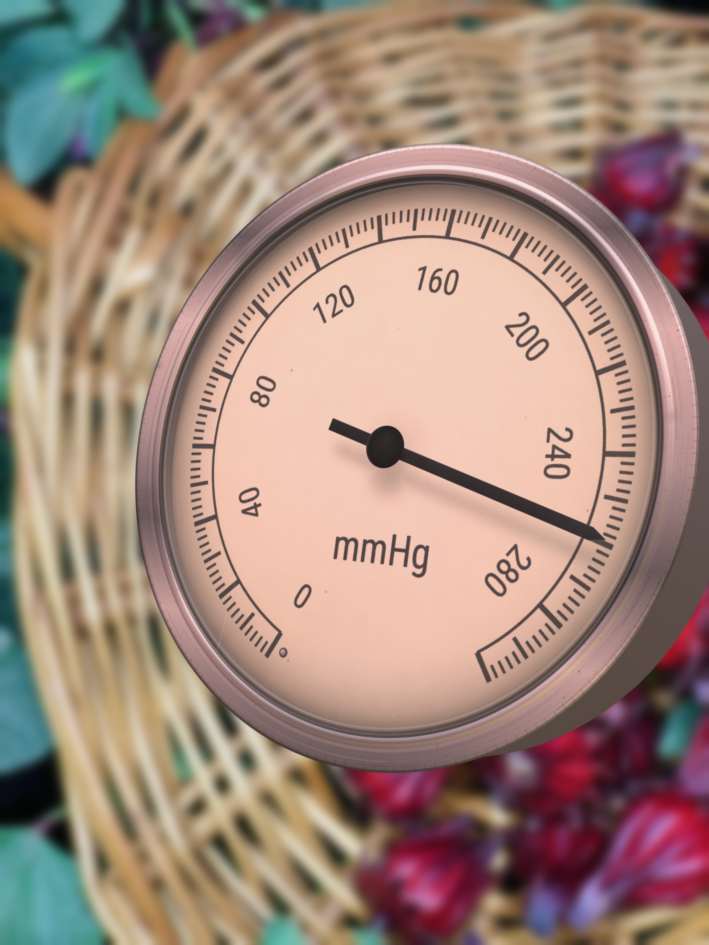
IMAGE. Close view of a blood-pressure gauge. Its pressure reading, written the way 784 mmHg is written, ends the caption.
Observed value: 259 mmHg
